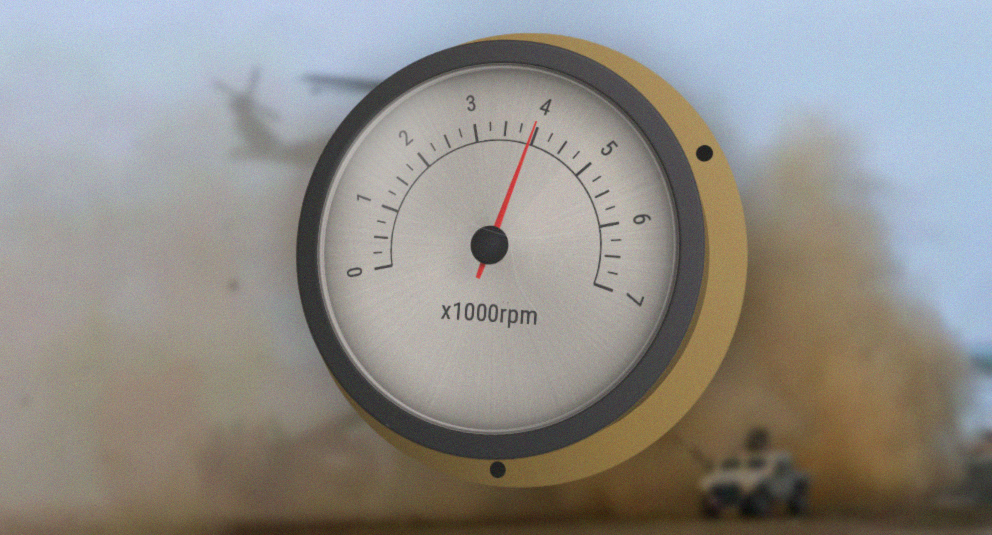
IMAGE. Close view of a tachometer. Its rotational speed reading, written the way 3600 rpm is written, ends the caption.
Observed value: 4000 rpm
